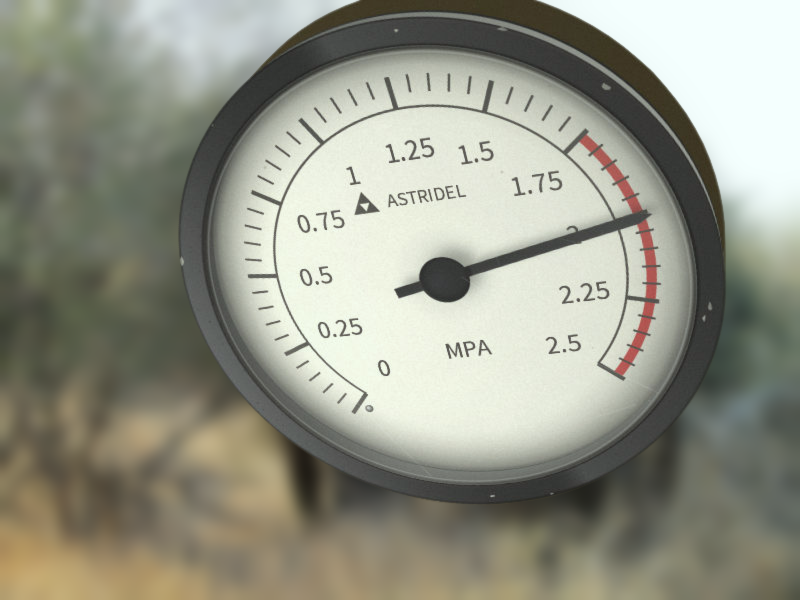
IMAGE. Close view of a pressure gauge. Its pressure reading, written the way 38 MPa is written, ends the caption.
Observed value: 2 MPa
